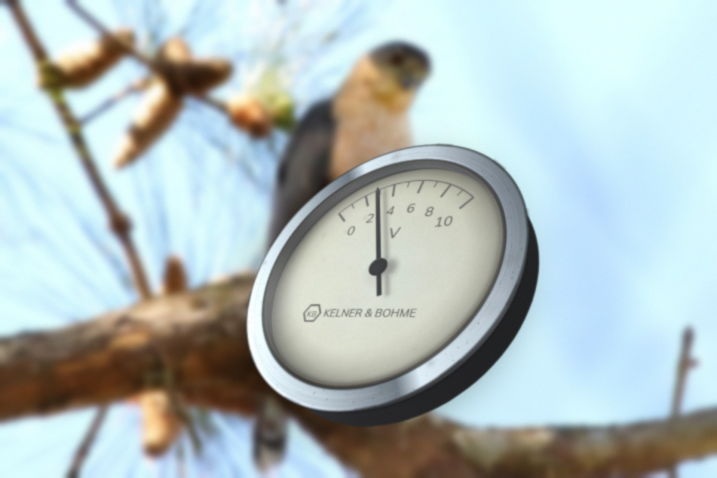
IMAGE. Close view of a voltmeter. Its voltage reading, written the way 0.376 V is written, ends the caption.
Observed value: 3 V
